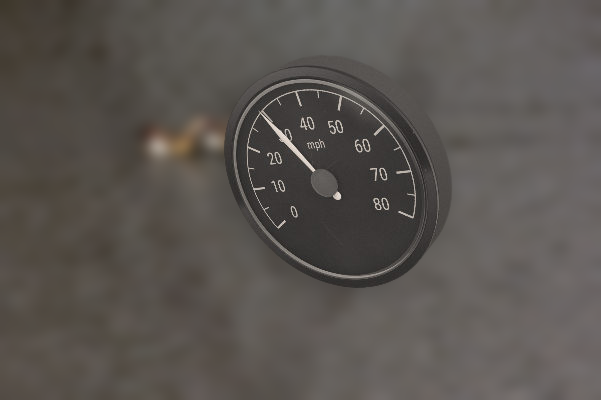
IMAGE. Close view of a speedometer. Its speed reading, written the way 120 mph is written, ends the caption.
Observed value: 30 mph
